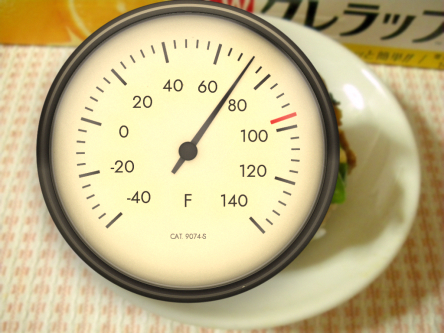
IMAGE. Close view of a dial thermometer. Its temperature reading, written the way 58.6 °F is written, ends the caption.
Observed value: 72 °F
